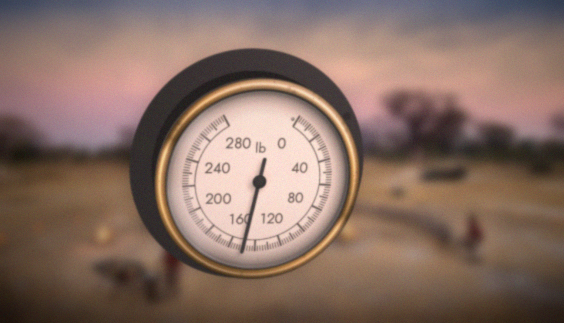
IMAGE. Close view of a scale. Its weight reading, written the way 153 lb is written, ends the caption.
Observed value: 150 lb
